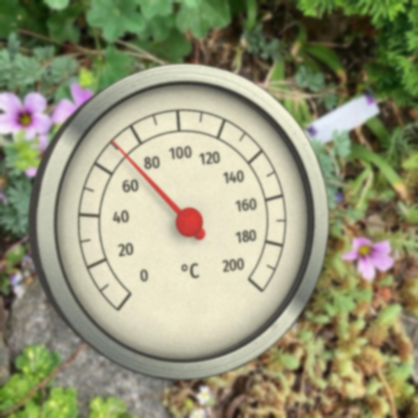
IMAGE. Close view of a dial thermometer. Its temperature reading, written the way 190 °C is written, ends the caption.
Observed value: 70 °C
